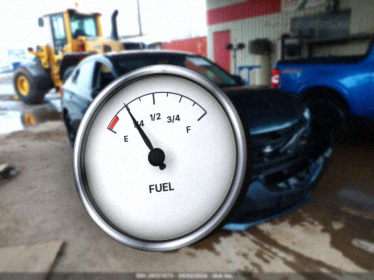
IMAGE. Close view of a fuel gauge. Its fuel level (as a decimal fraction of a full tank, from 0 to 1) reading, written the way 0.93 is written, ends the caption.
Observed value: 0.25
